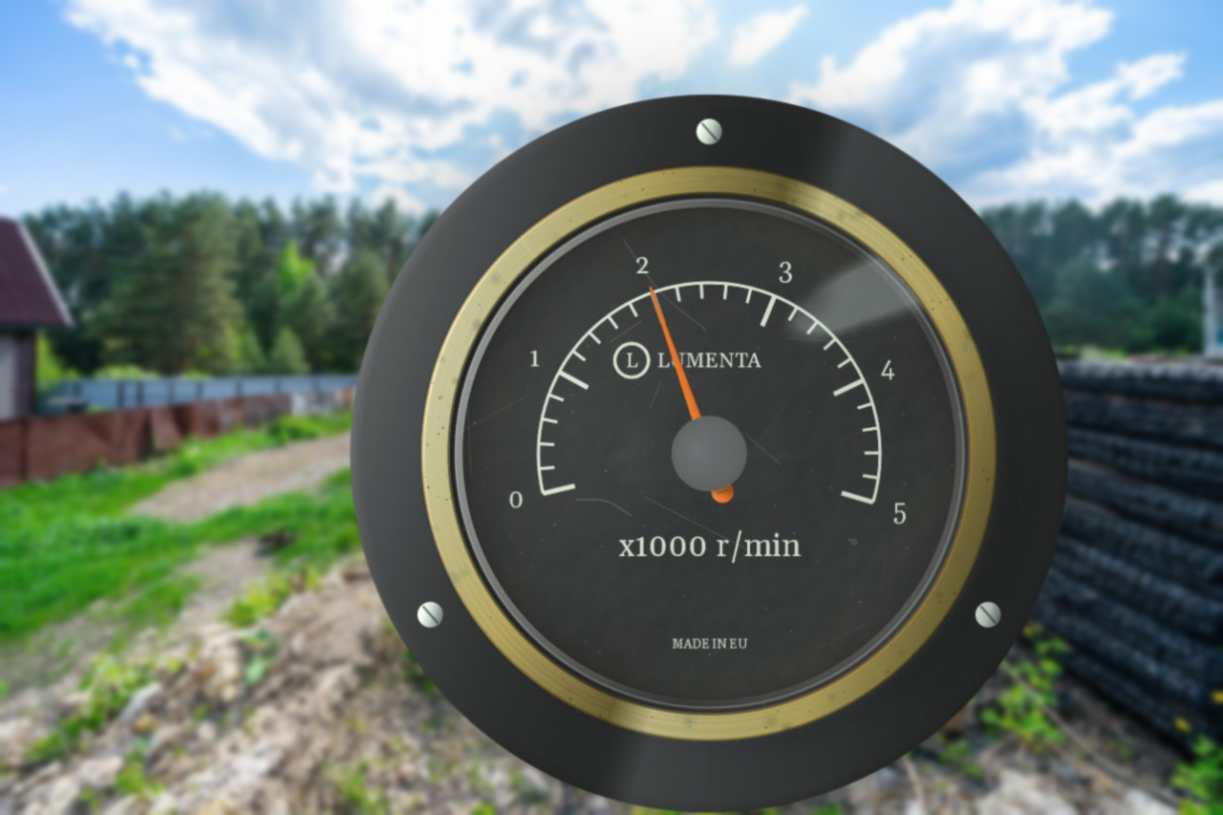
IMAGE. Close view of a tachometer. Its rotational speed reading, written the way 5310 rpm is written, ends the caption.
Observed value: 2000 rpm
